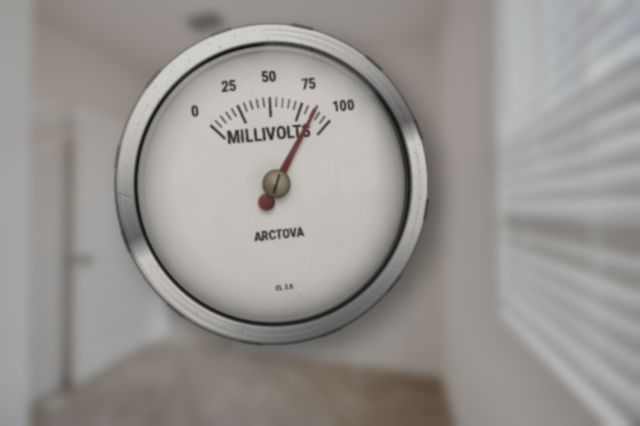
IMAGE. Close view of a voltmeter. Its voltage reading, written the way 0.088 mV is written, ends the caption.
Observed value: 85 mV
